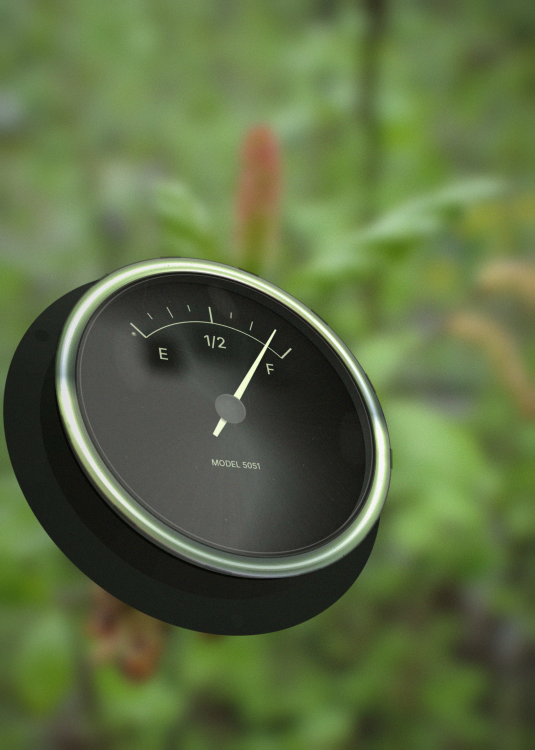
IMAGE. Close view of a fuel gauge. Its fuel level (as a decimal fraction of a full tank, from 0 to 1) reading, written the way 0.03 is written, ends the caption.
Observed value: 0.875
